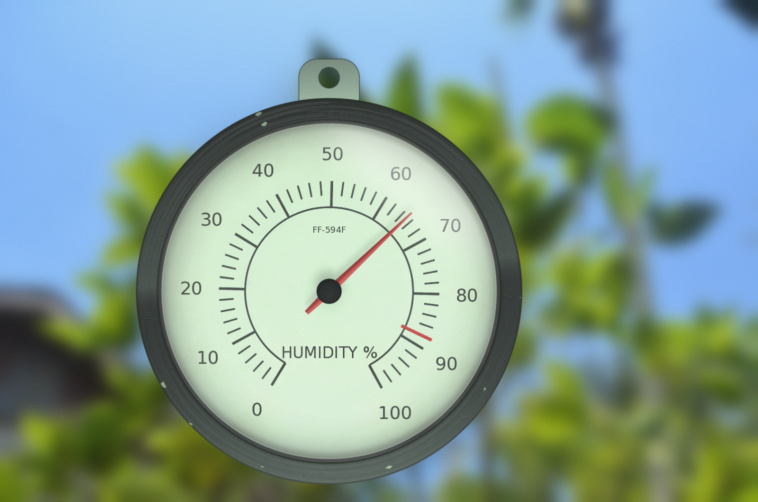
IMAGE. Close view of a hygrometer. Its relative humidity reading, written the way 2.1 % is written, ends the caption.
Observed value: 65 %
